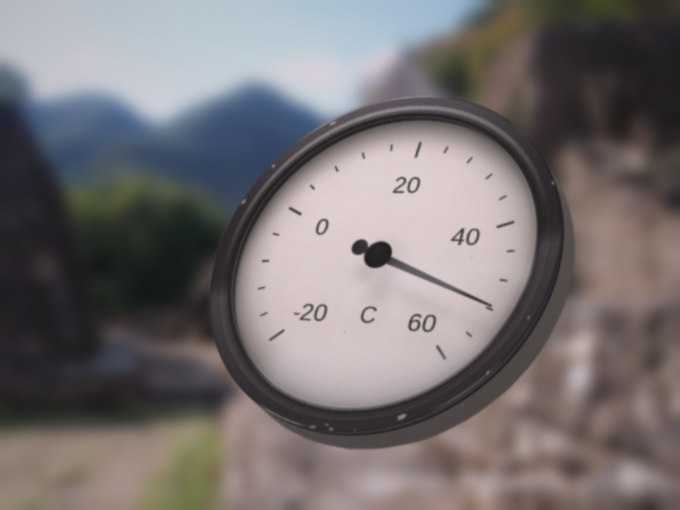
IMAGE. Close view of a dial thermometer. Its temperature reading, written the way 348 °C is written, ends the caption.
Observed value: 52 °C
